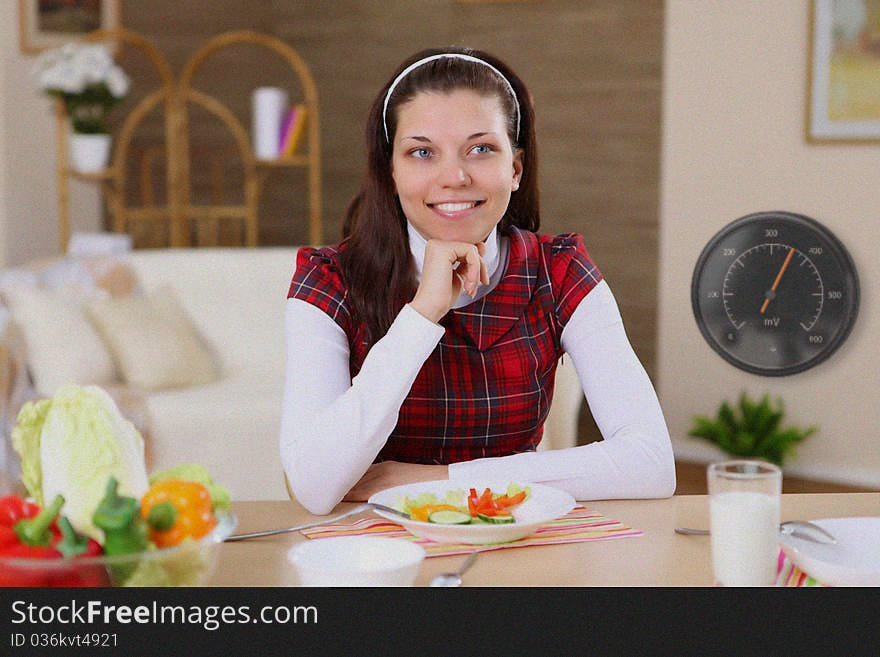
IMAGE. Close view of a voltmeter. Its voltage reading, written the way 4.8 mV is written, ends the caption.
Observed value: 360 mV
